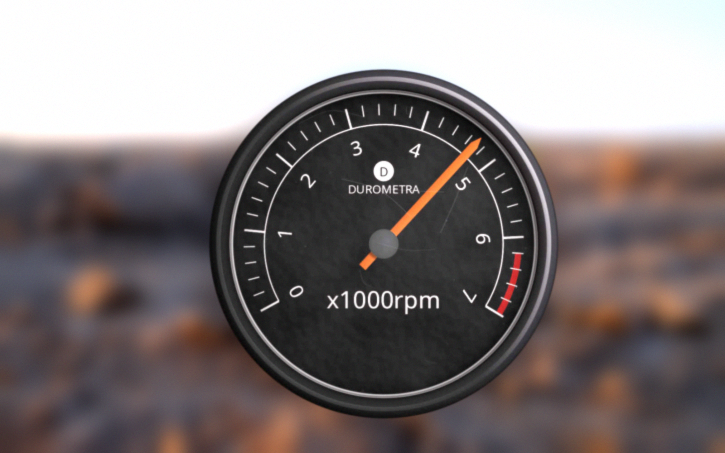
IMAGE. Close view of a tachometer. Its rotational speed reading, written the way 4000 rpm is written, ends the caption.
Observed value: 4700 rpm
